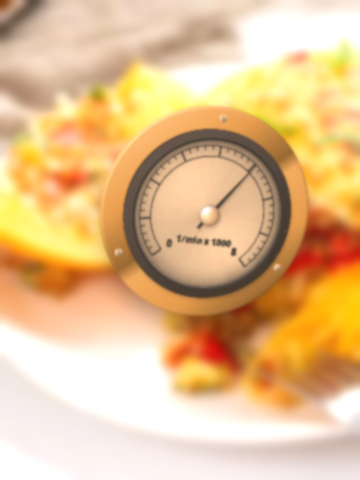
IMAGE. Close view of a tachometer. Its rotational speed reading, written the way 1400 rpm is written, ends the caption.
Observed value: 5000 rpm
